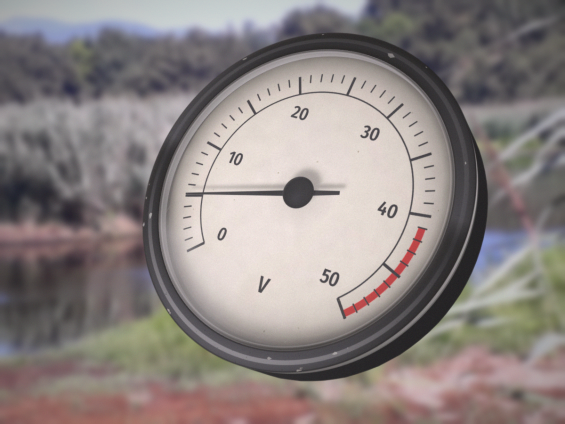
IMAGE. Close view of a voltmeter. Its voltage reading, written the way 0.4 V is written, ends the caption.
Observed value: 5 V
